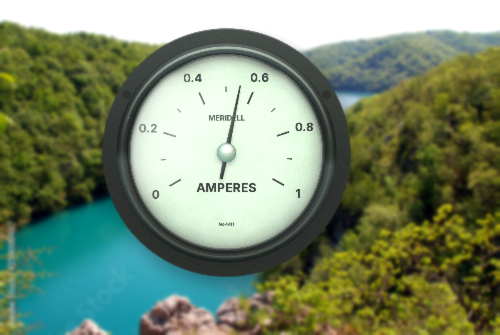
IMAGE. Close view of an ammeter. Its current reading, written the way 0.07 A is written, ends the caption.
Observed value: 0.55 A
